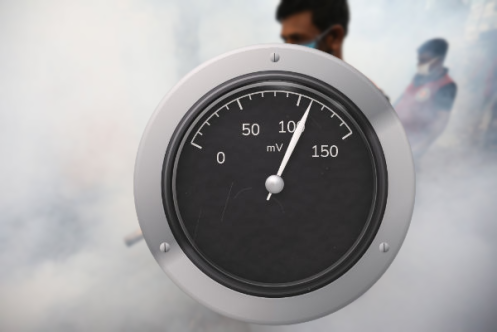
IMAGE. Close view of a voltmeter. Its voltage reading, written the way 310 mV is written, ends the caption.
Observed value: 110 mV
